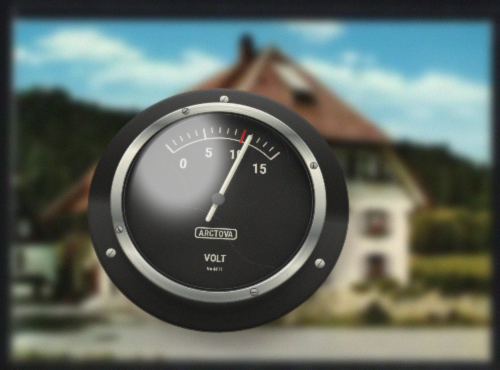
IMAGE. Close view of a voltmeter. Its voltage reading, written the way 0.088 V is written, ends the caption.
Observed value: 11 V
